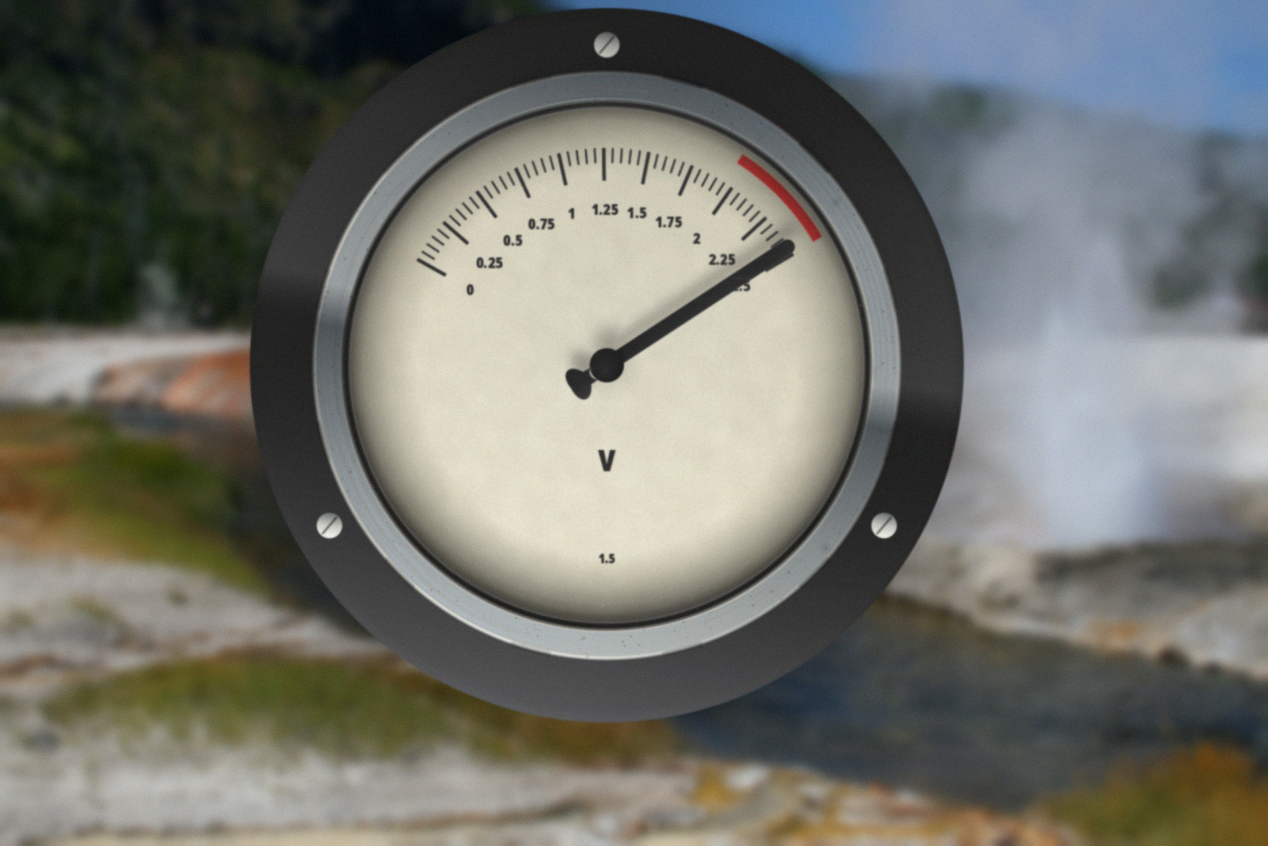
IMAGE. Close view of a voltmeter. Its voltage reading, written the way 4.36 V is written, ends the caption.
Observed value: 2.45 V
